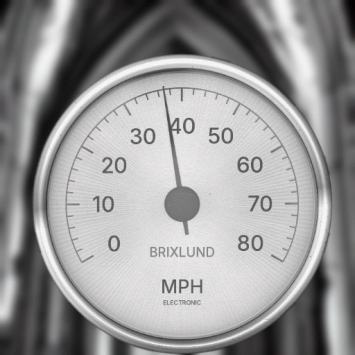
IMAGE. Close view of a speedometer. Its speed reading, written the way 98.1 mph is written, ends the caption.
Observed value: 37 mph
